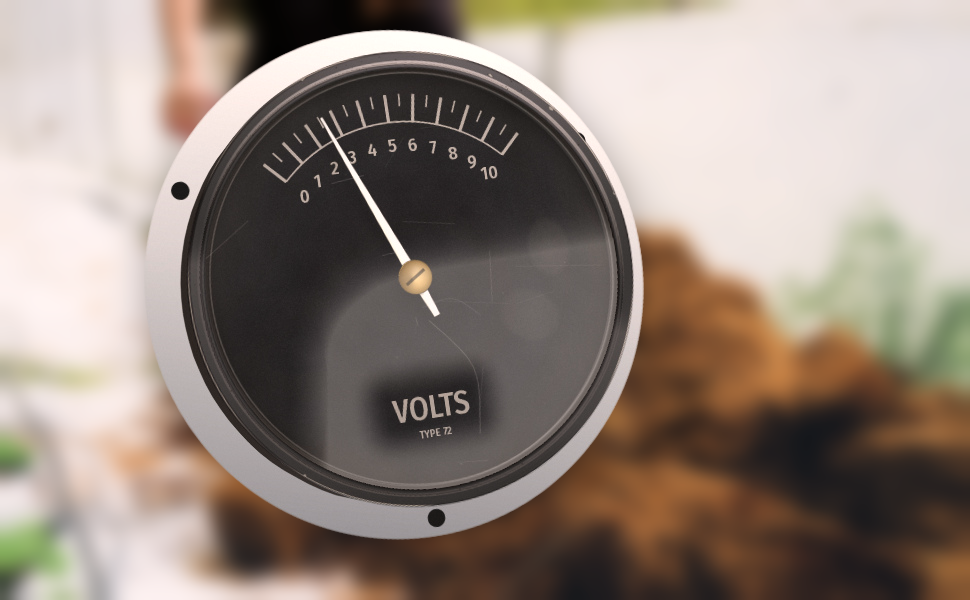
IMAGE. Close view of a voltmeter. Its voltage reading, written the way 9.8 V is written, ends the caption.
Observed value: 2.5 V
